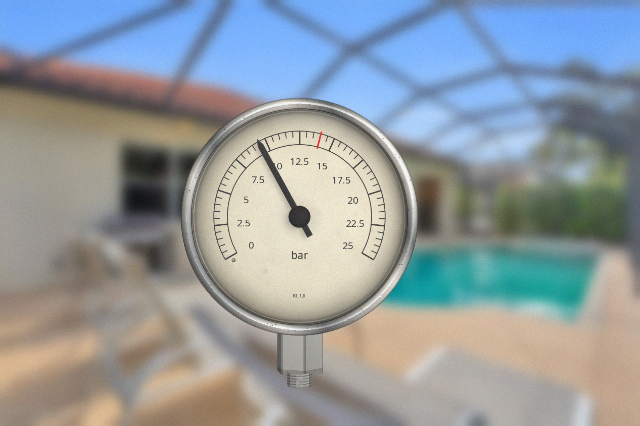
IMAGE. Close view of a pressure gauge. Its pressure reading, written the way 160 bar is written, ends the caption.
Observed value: 9.5 bar
